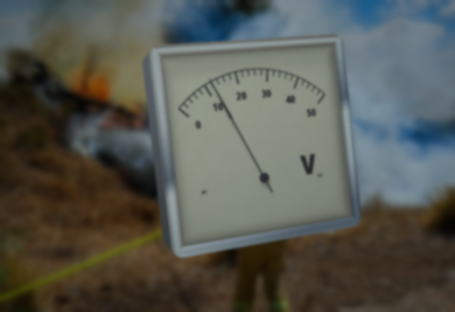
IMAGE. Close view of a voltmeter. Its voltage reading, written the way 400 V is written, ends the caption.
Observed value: 12 V
